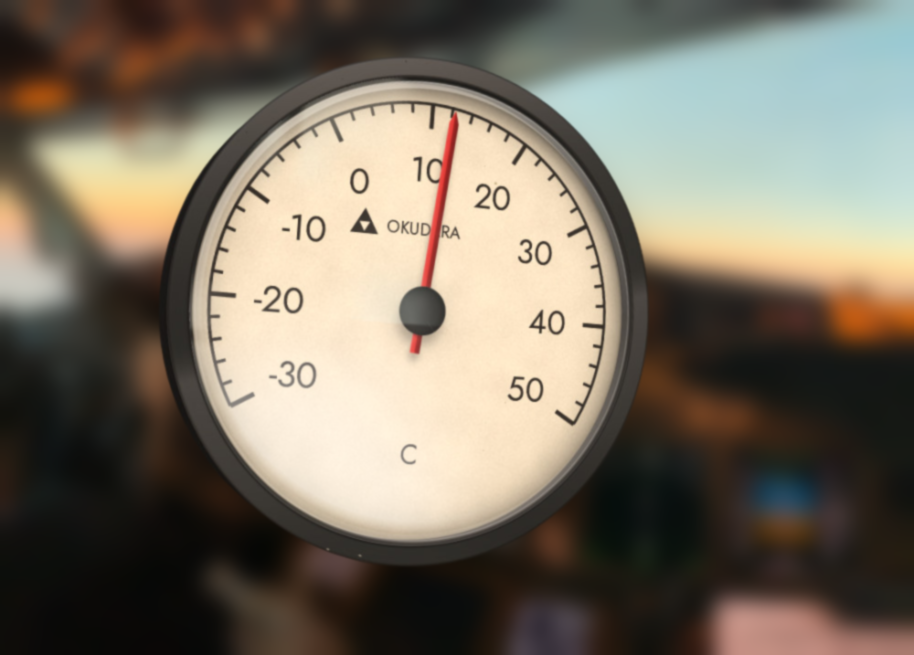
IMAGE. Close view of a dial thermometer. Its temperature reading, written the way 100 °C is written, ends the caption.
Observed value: 12 °C
